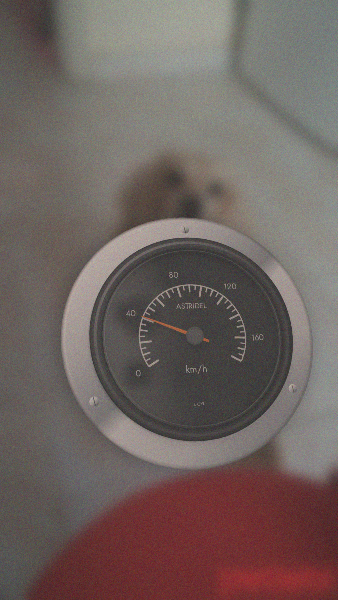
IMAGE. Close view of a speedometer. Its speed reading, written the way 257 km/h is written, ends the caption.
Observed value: 40 km/h
